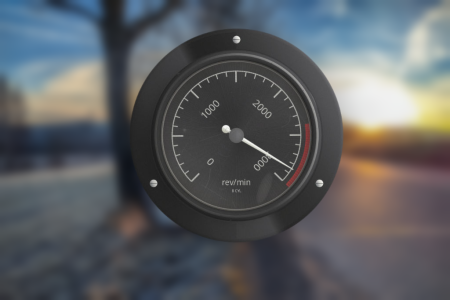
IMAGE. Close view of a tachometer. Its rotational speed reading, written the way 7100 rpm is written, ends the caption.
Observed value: 2850 rpm
